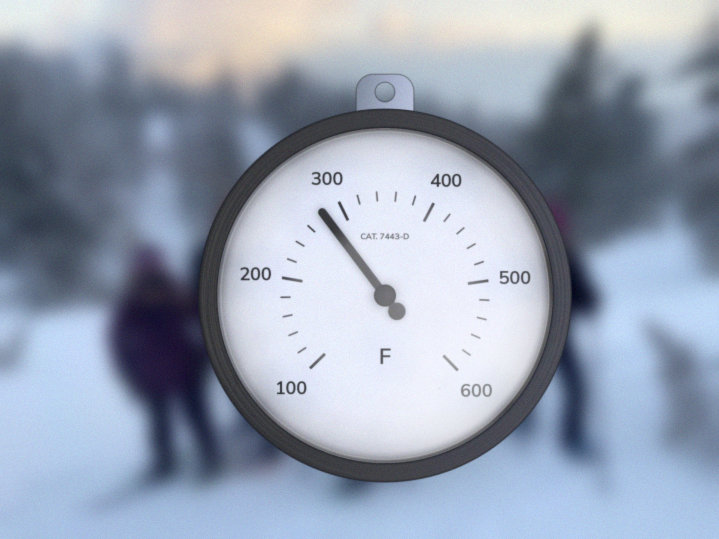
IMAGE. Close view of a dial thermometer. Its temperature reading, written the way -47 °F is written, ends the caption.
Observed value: 280 °F
